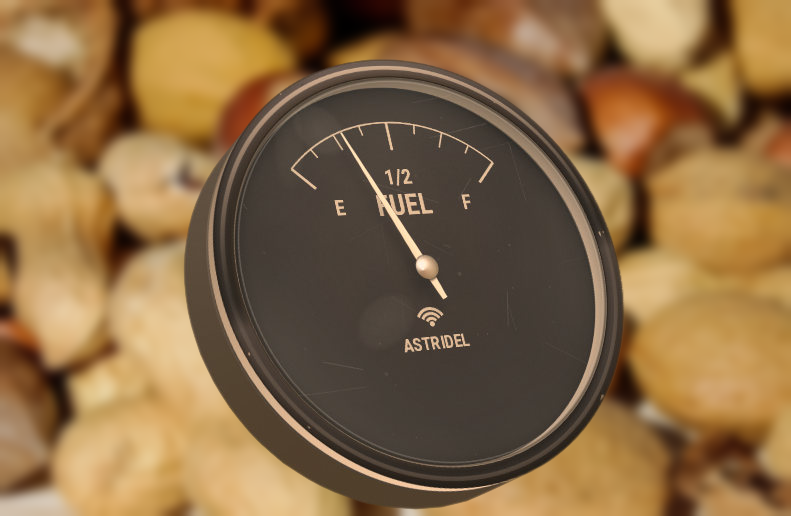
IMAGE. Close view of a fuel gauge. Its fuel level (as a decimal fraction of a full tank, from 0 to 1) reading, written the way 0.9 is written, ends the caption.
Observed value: 0.25
